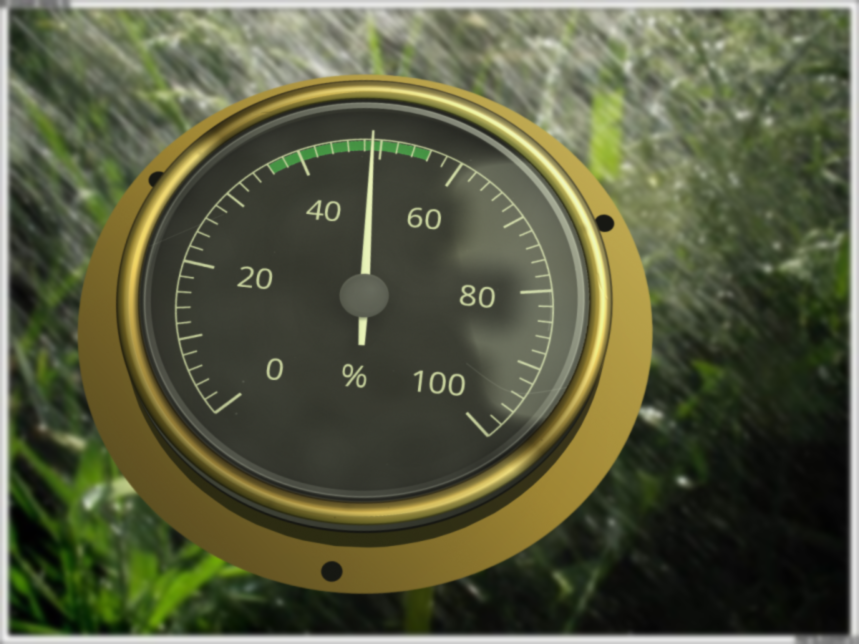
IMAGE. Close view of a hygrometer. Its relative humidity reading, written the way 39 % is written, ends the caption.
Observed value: 49 %
